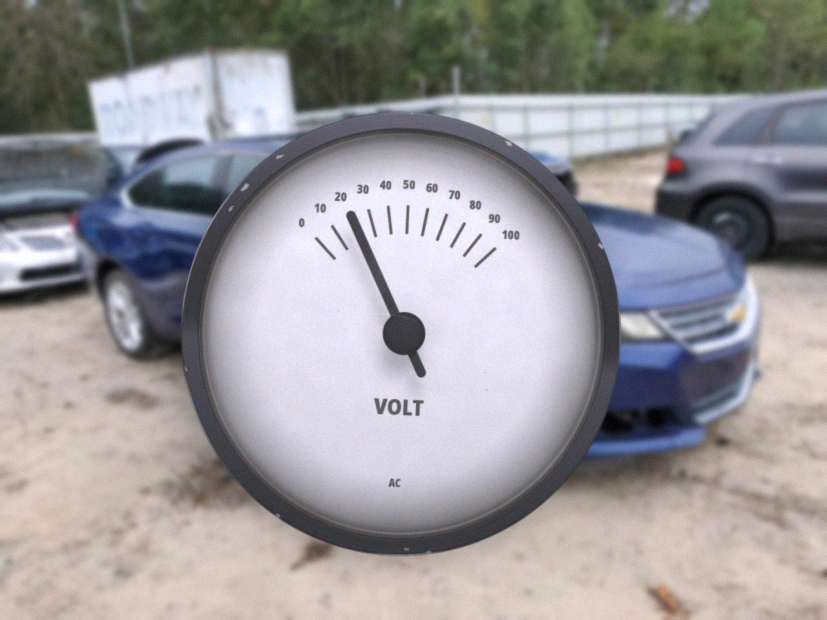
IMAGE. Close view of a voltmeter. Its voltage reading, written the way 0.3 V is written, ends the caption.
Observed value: 20 V
